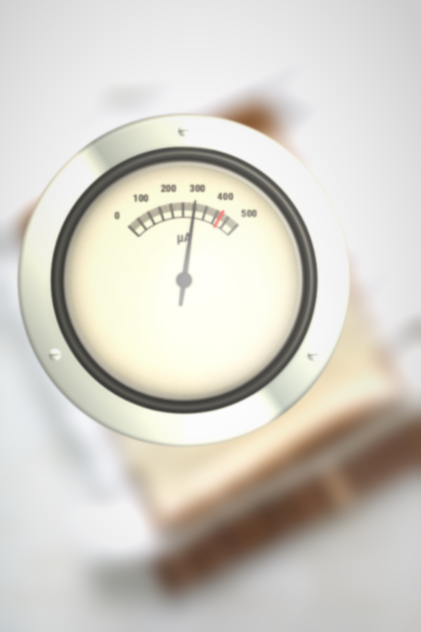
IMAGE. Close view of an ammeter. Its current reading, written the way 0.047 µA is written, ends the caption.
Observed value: 300 µA
